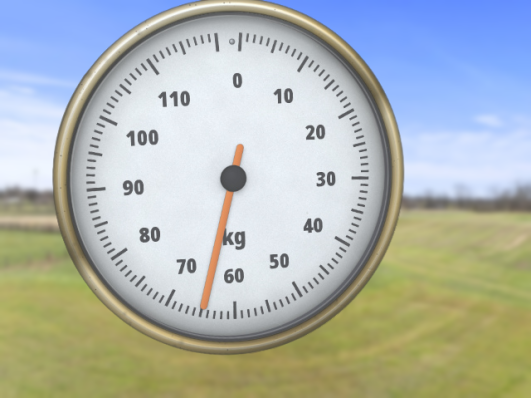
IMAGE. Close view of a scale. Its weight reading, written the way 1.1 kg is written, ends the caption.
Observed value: 65 kg
